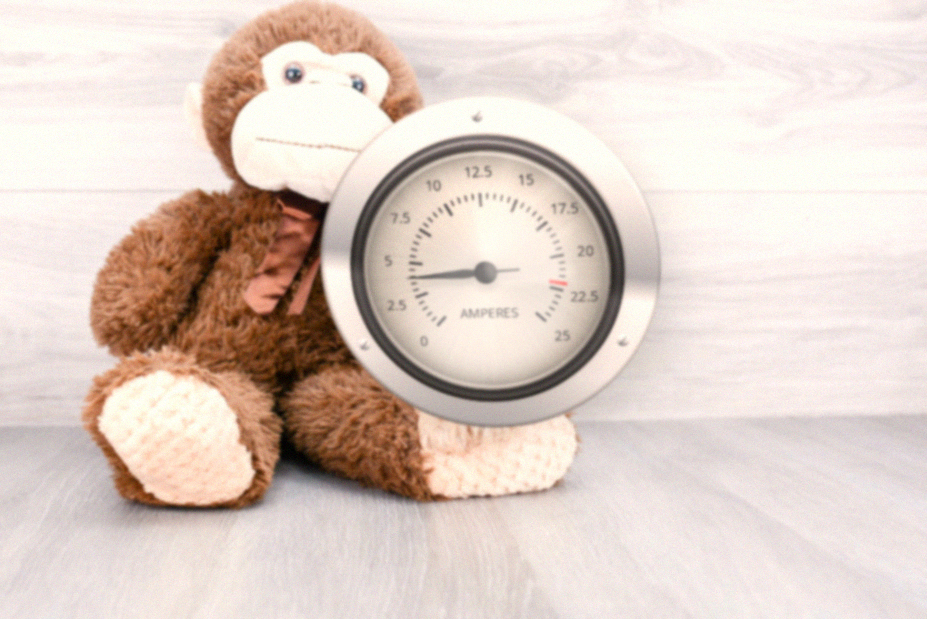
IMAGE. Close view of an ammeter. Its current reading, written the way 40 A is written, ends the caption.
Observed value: 4 A
